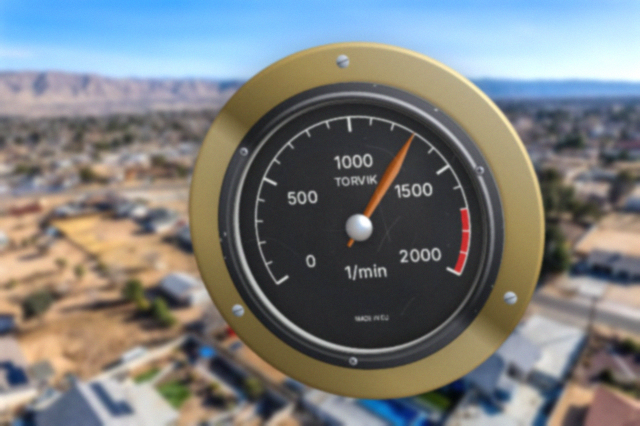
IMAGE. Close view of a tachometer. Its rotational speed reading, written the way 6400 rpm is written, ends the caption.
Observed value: 1300 rpm
